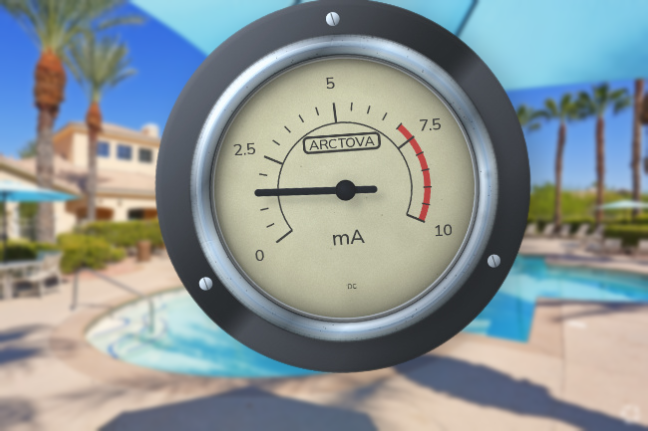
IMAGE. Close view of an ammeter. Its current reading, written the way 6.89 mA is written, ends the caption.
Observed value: 1.5 mA
